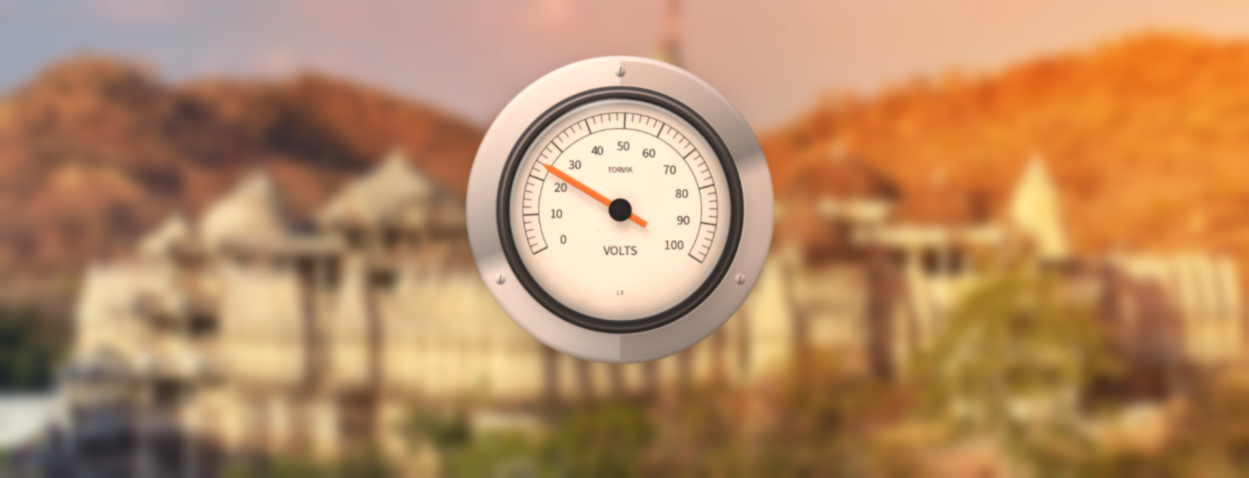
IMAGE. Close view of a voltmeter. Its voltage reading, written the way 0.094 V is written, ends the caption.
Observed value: 24 V
